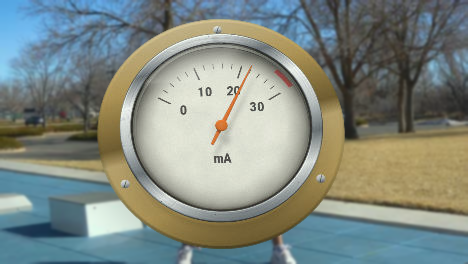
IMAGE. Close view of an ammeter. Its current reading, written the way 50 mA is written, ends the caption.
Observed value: 22 mA
